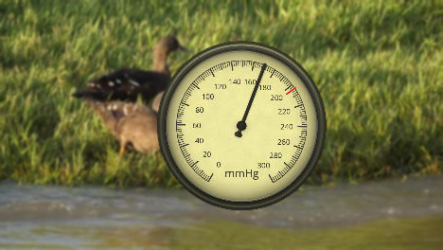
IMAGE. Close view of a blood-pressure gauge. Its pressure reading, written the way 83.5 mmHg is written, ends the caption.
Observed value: 170 mmHg
